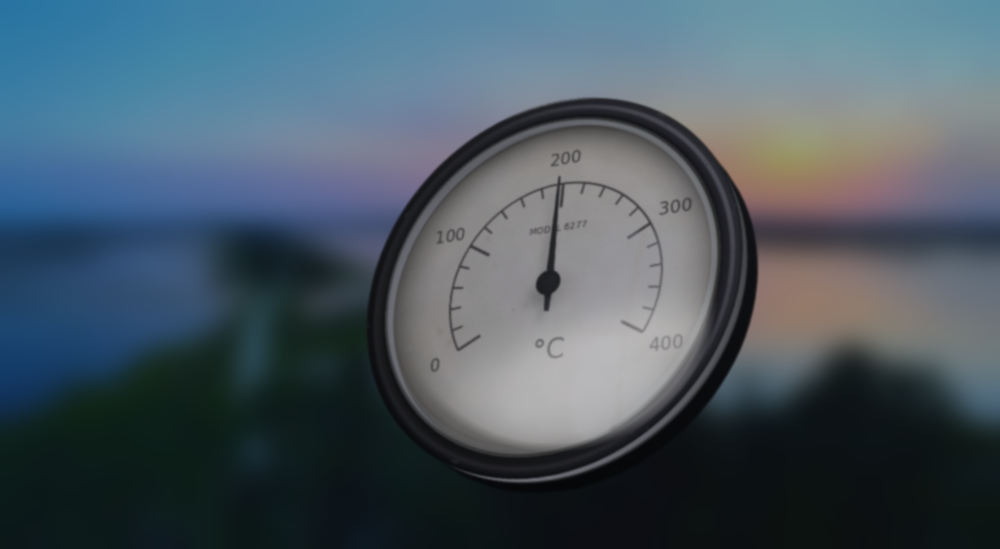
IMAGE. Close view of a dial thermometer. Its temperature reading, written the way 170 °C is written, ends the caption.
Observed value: 200 °C
